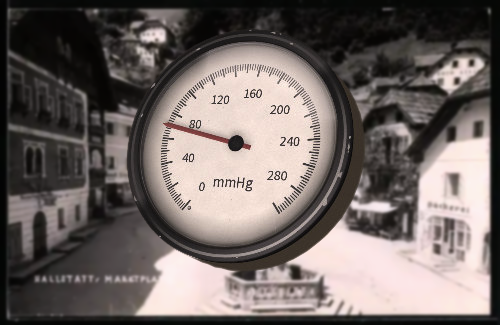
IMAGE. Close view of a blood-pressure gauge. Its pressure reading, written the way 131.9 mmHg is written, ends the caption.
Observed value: 70 mmHg
